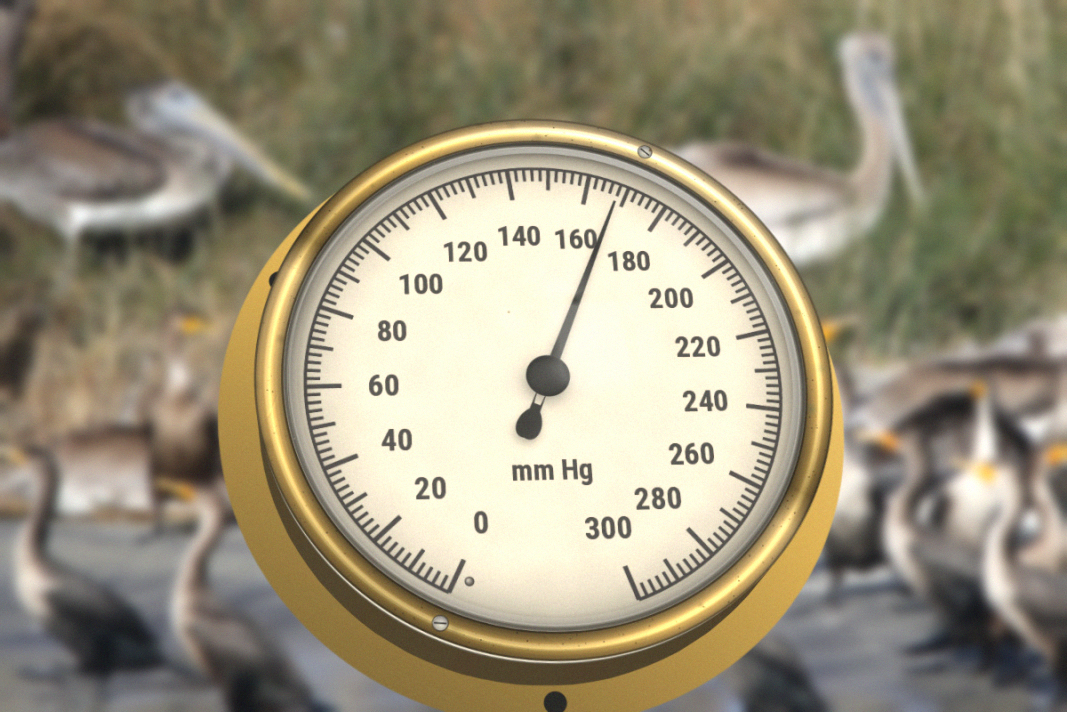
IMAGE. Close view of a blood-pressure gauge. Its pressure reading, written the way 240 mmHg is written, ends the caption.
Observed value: 168 mmHg
